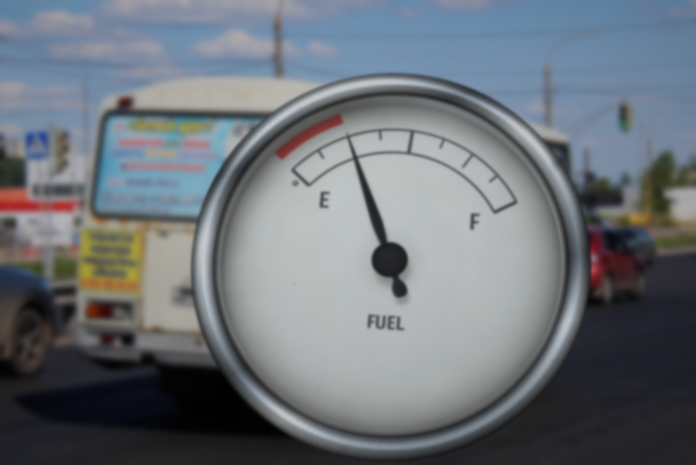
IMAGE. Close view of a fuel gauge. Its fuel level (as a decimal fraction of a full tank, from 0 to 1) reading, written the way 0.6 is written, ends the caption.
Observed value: 0.25
